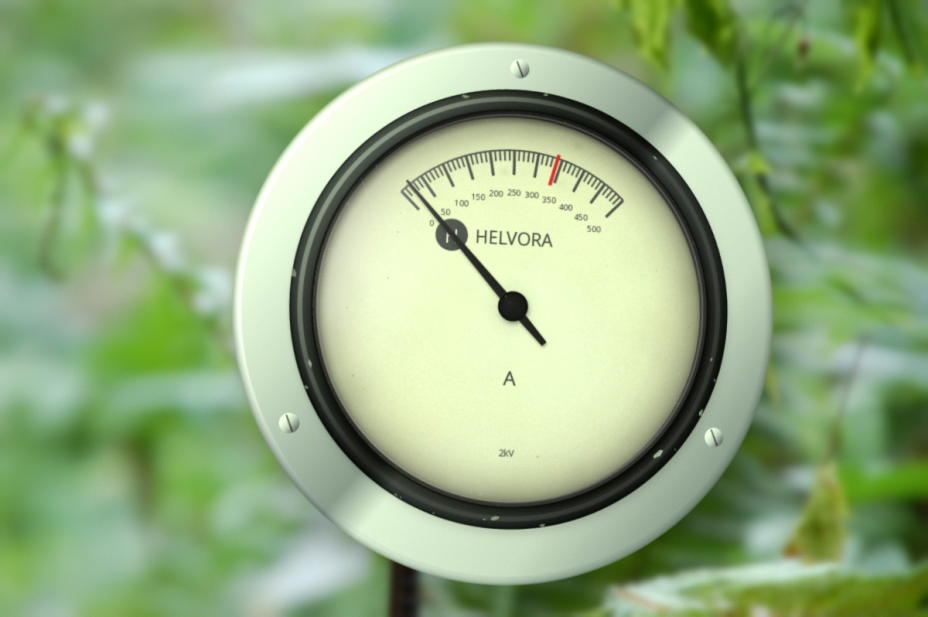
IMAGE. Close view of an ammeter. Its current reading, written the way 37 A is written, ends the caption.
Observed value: 20 A
